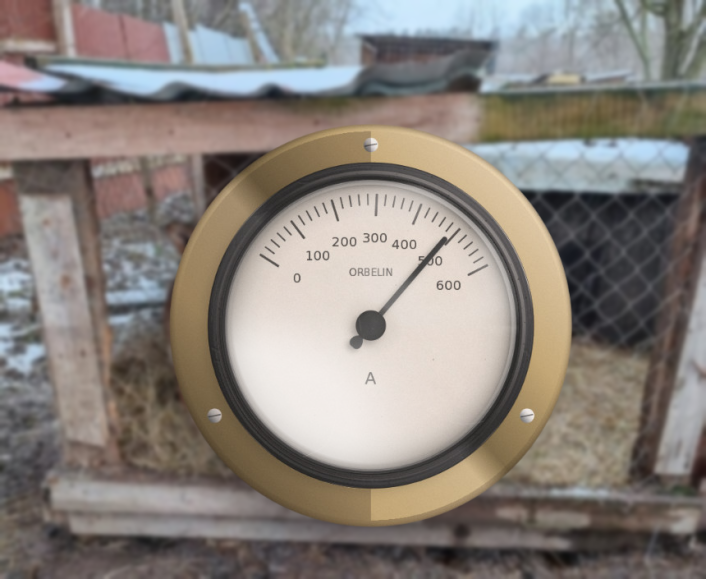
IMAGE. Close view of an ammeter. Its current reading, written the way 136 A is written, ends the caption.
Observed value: 490 A
